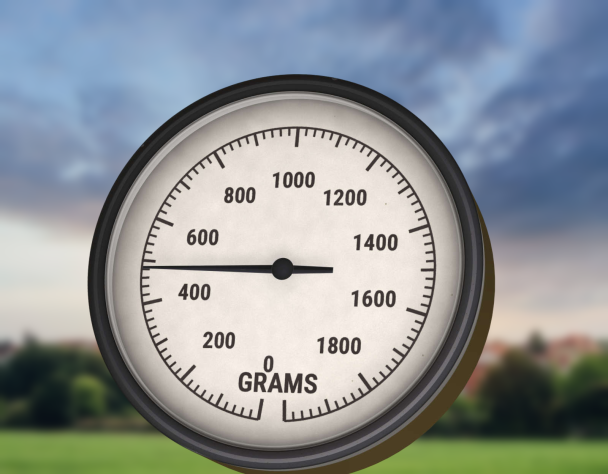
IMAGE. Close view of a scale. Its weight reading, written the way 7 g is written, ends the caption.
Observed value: 480 g
